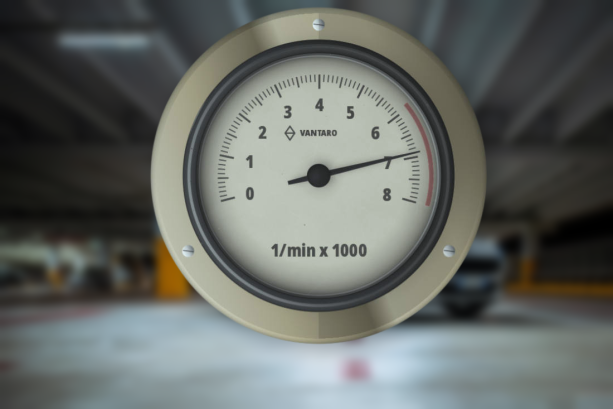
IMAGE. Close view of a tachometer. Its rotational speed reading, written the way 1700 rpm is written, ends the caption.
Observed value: 6900 rpm
